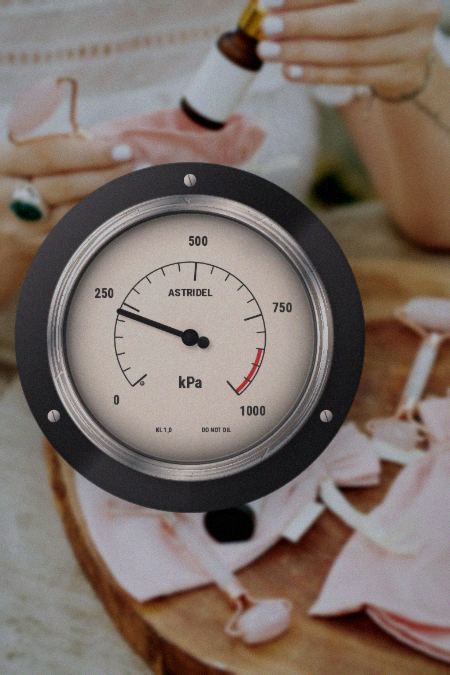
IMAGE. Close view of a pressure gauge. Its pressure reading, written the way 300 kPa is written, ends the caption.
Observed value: 225 kPa
